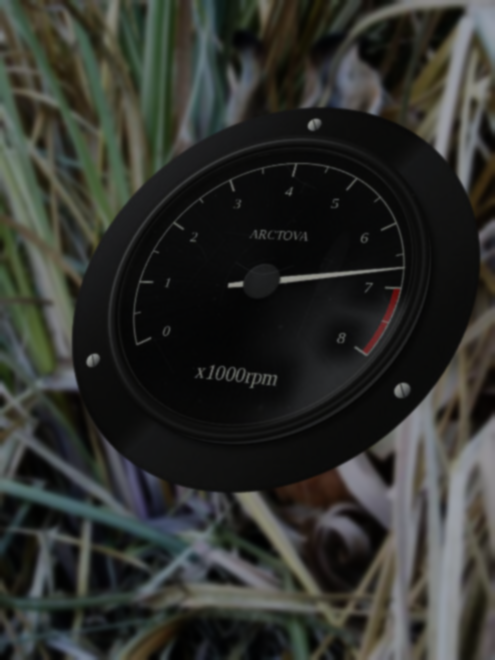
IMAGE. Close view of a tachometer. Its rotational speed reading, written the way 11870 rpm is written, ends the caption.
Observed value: 6750 rpm
